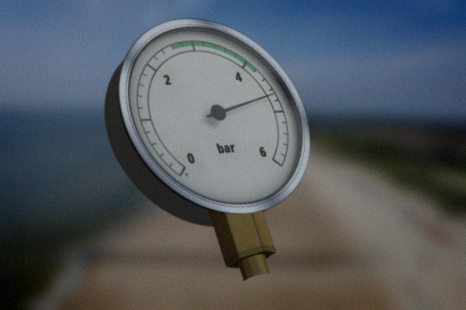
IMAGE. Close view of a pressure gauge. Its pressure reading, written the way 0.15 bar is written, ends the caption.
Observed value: 4.7 bar
